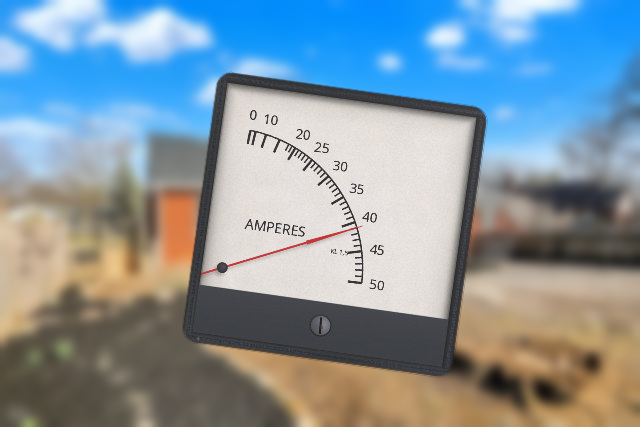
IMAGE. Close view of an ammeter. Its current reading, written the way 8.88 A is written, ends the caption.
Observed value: 41 A
